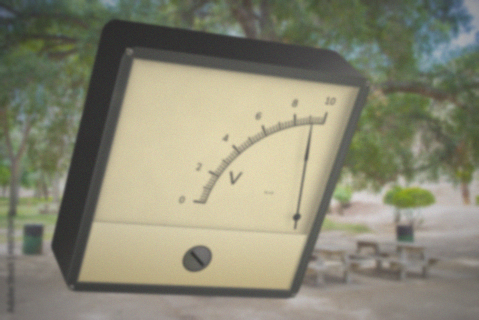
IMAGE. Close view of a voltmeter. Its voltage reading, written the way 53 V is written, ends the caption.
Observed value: 9 V
